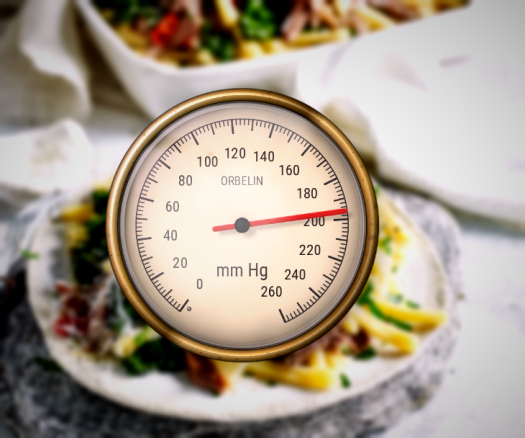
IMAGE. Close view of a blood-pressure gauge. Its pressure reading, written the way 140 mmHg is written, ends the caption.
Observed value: 196 mmHg
